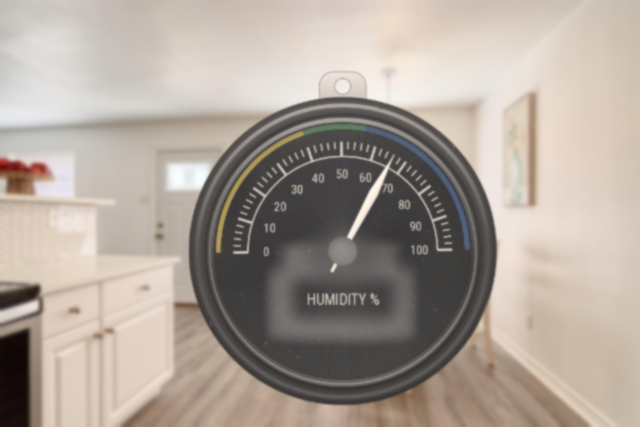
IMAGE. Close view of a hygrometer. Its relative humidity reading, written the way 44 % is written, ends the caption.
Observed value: 66 %
